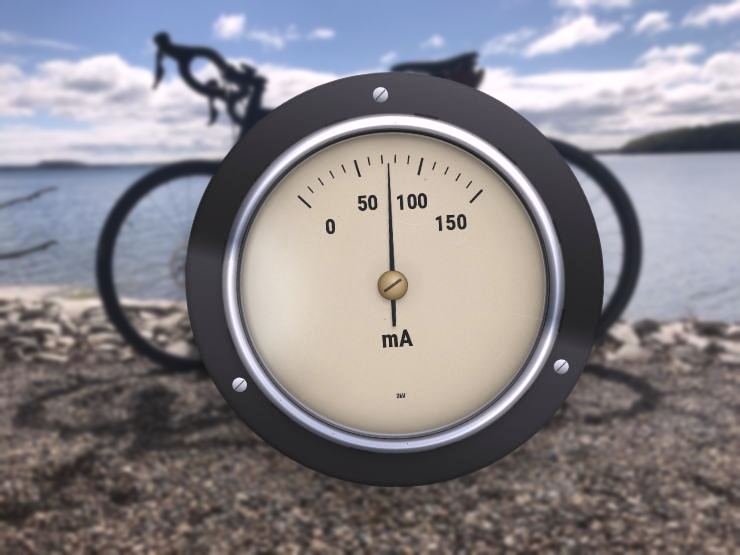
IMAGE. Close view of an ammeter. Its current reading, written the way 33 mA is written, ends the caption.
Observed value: 75 mA
